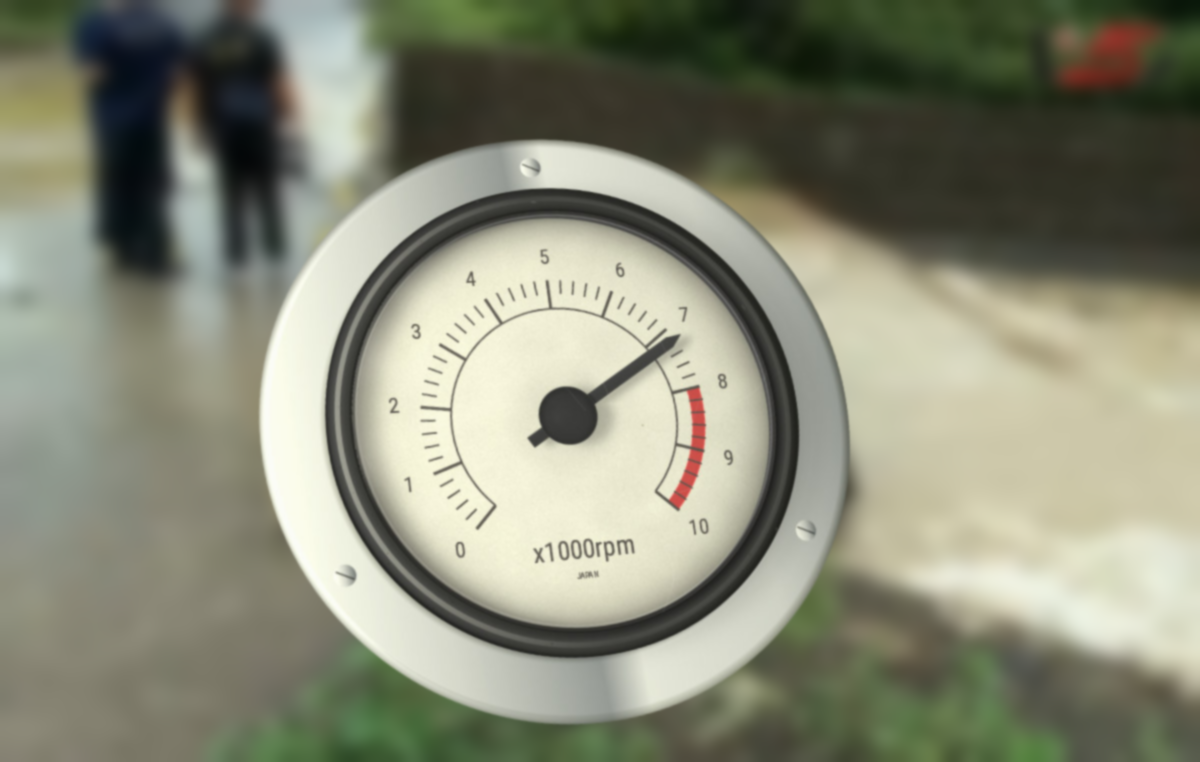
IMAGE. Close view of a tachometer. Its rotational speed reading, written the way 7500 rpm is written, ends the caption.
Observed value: 7200 rpm
